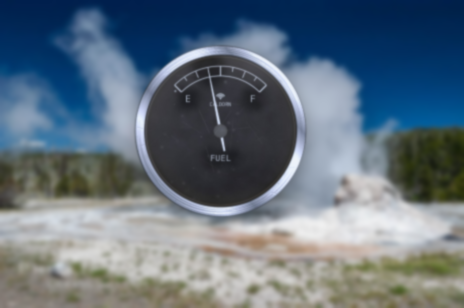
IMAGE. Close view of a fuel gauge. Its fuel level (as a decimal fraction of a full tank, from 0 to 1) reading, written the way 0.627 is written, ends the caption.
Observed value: 0.375
